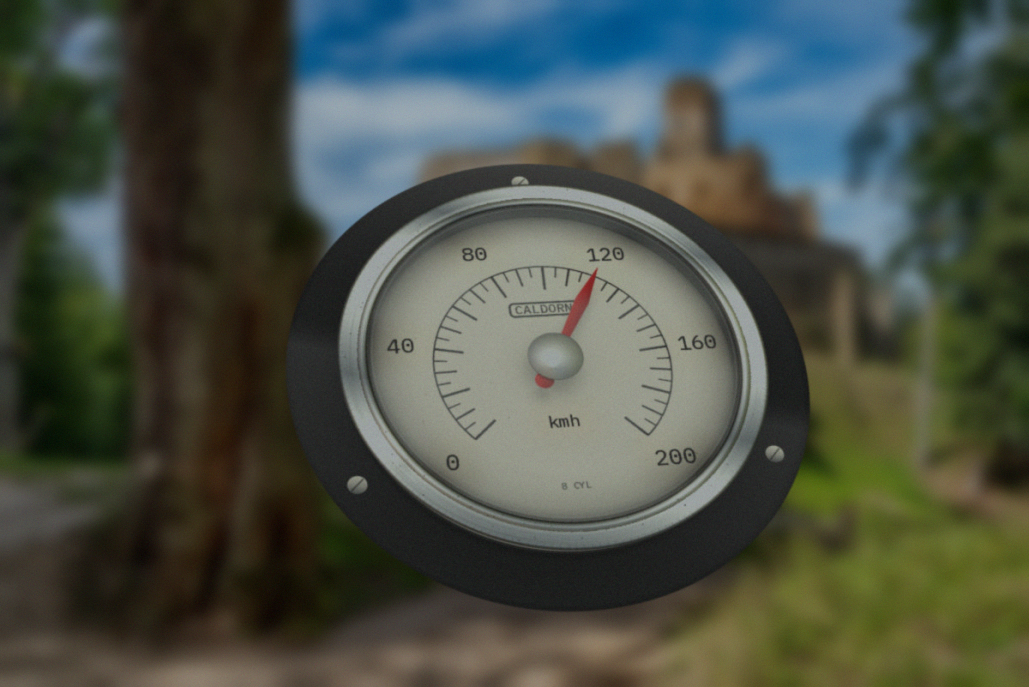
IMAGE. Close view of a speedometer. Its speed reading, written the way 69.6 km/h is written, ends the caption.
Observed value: 120 km/h
